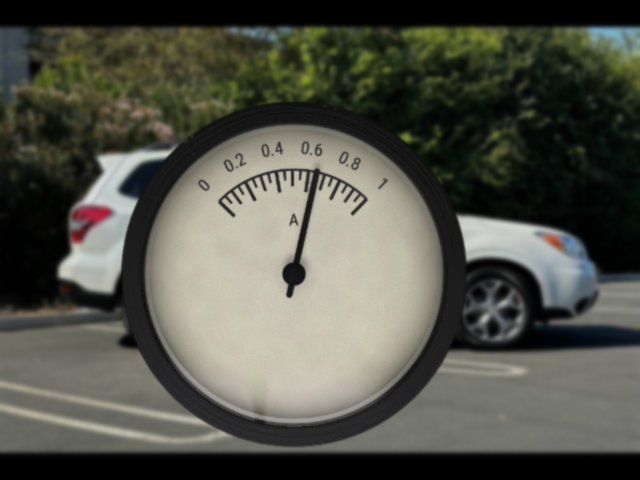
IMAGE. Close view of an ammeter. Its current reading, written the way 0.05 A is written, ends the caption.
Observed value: 0.65 A
